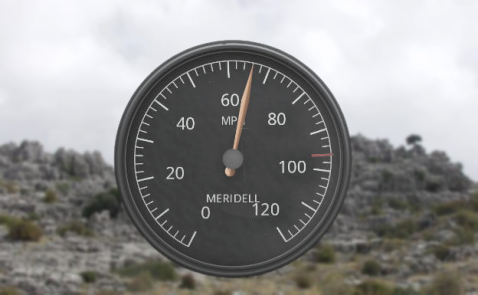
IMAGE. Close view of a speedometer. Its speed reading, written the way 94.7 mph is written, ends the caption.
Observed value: 66 mph
